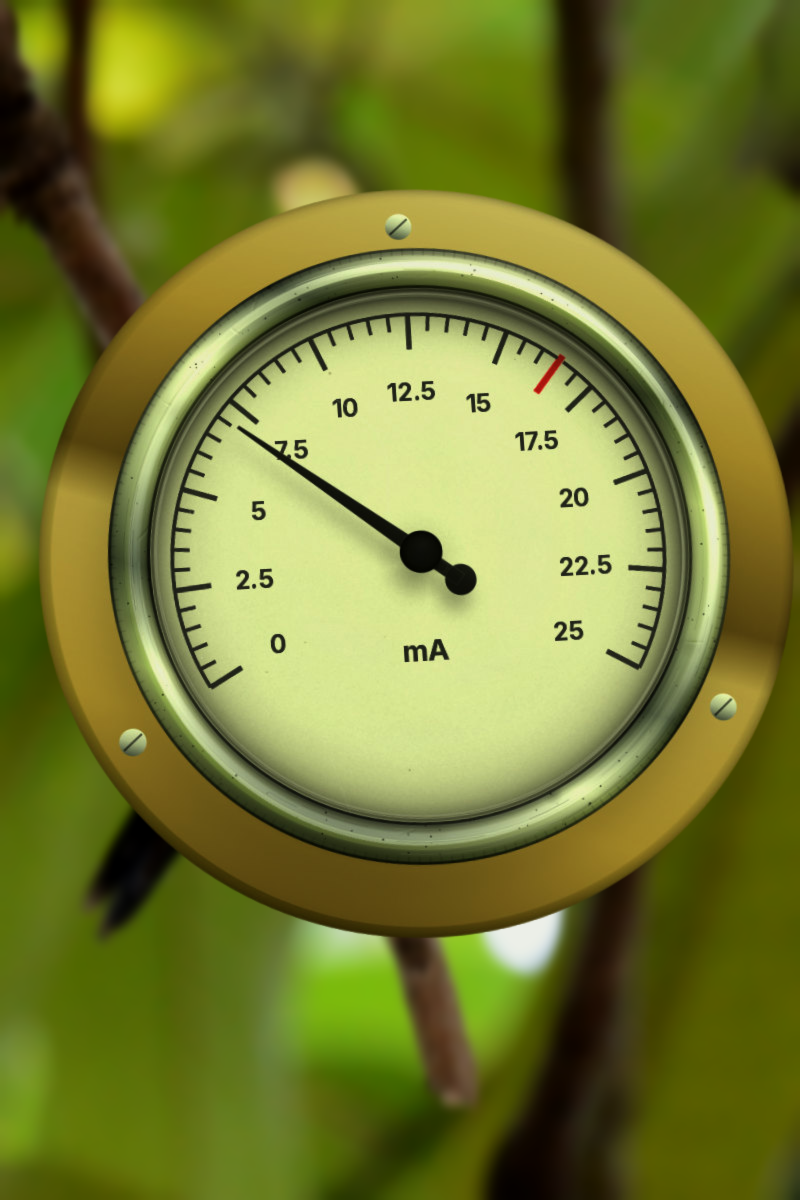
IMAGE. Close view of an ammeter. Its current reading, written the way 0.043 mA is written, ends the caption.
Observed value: 7 mA
